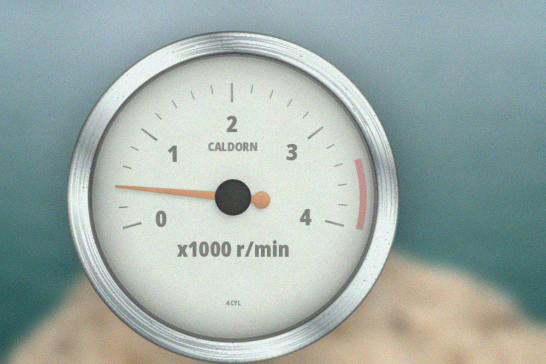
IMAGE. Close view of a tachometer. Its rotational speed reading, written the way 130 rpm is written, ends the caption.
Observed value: 400 rpm
